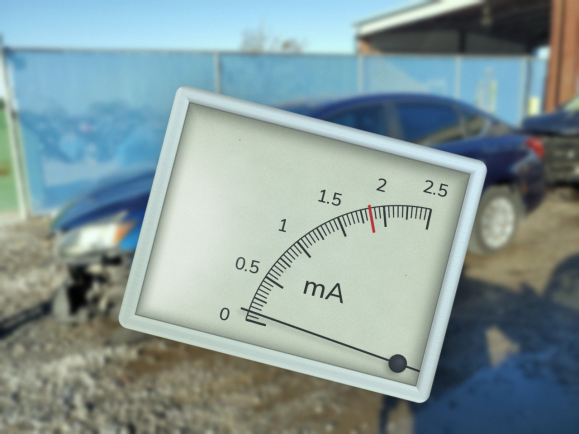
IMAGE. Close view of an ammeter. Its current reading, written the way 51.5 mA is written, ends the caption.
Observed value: 0.1 mA
